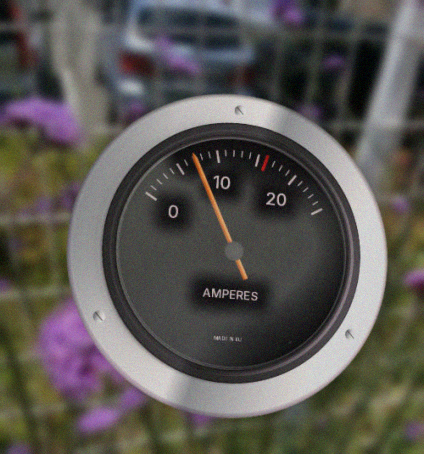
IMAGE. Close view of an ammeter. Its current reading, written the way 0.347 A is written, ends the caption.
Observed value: 7 A
